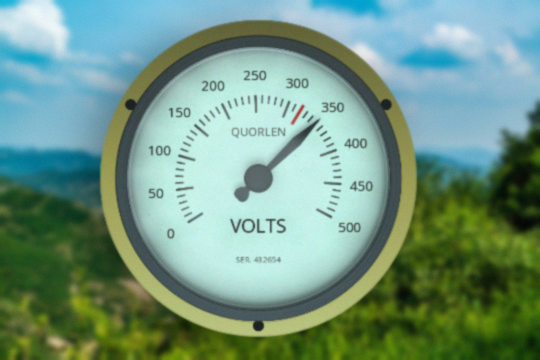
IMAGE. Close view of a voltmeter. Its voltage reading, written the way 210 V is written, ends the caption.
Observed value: 350 V
